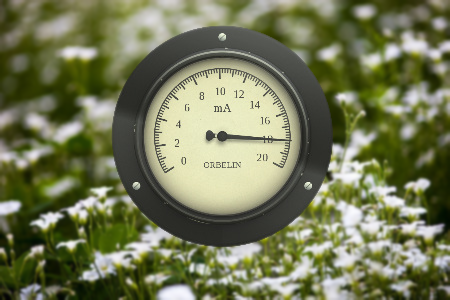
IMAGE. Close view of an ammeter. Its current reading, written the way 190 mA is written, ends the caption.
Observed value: 18 mA
